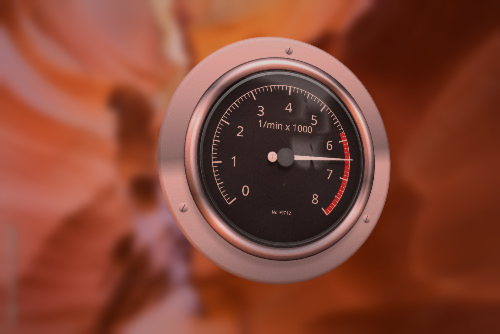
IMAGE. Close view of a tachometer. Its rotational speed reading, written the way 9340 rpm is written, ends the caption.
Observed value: 6500 rpm
